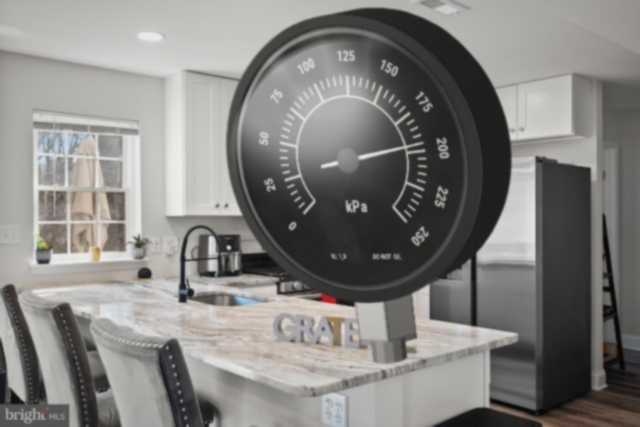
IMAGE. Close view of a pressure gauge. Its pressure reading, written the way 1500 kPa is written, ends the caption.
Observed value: 195 kPa
